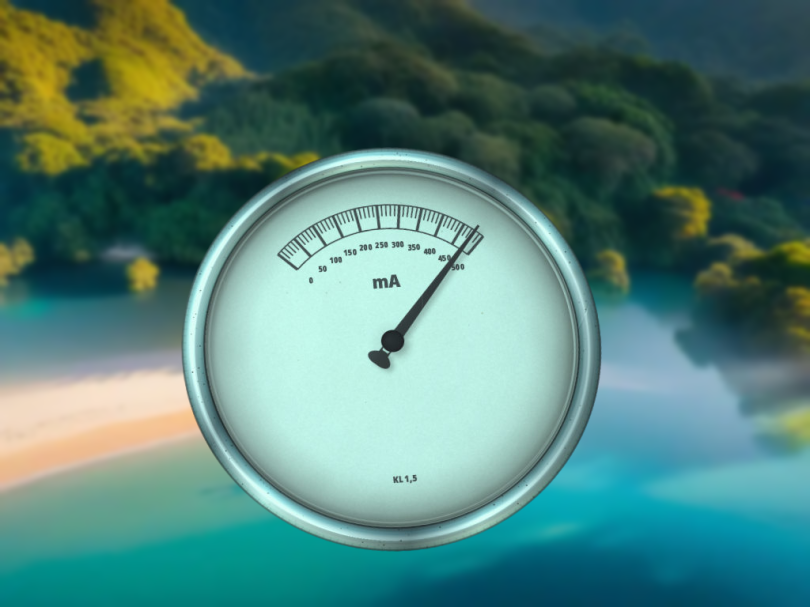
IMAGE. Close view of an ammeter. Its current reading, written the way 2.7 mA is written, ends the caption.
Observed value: 480 mA
